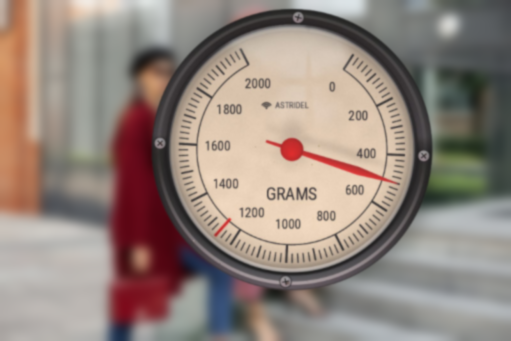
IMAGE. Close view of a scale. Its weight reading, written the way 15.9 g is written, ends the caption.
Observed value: 500 g
